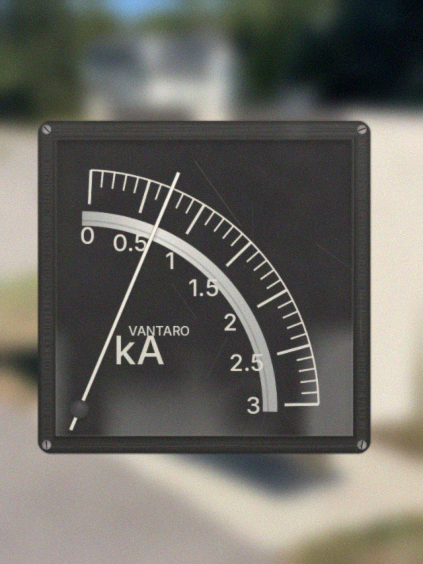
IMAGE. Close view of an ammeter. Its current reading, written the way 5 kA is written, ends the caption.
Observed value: 0.7 kA
